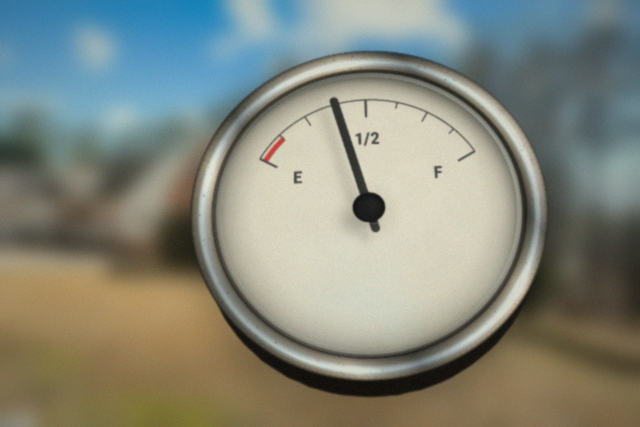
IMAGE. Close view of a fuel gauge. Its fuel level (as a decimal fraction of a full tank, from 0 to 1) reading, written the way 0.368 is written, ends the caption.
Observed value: 0.375
